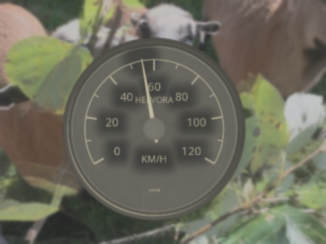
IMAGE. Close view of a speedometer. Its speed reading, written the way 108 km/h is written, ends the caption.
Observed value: 55 km/h
